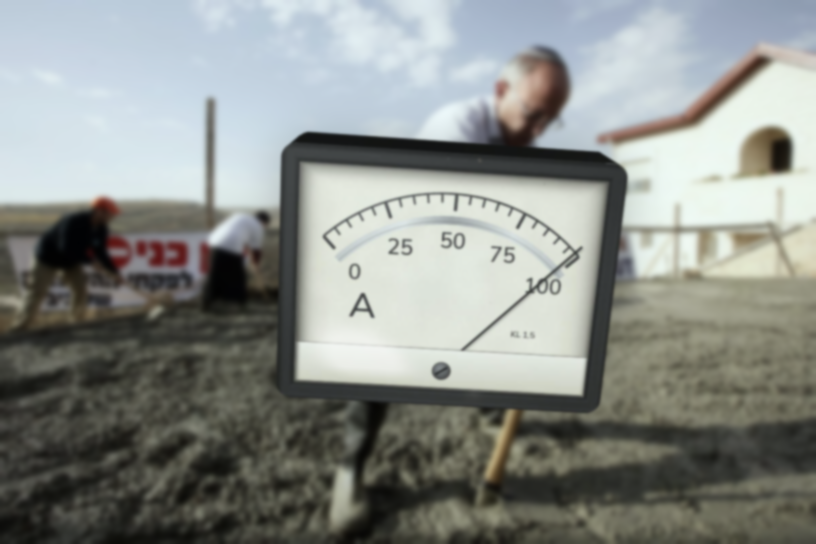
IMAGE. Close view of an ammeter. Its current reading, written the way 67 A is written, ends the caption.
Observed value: 97.5 A
